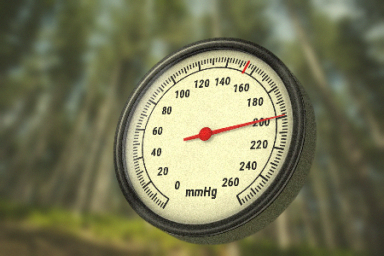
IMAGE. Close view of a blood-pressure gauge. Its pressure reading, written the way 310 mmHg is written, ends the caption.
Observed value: 200 mmHg
